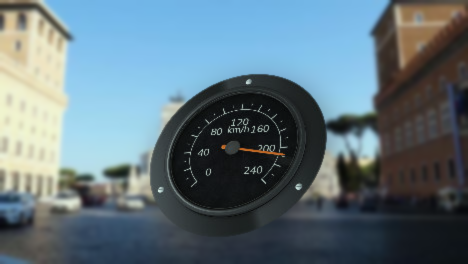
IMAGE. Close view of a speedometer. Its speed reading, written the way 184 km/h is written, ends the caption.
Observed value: 210 km/h
